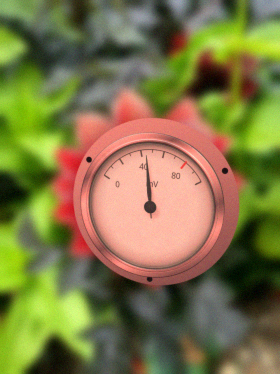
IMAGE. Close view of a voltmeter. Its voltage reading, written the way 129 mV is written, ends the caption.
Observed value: 45 mV
